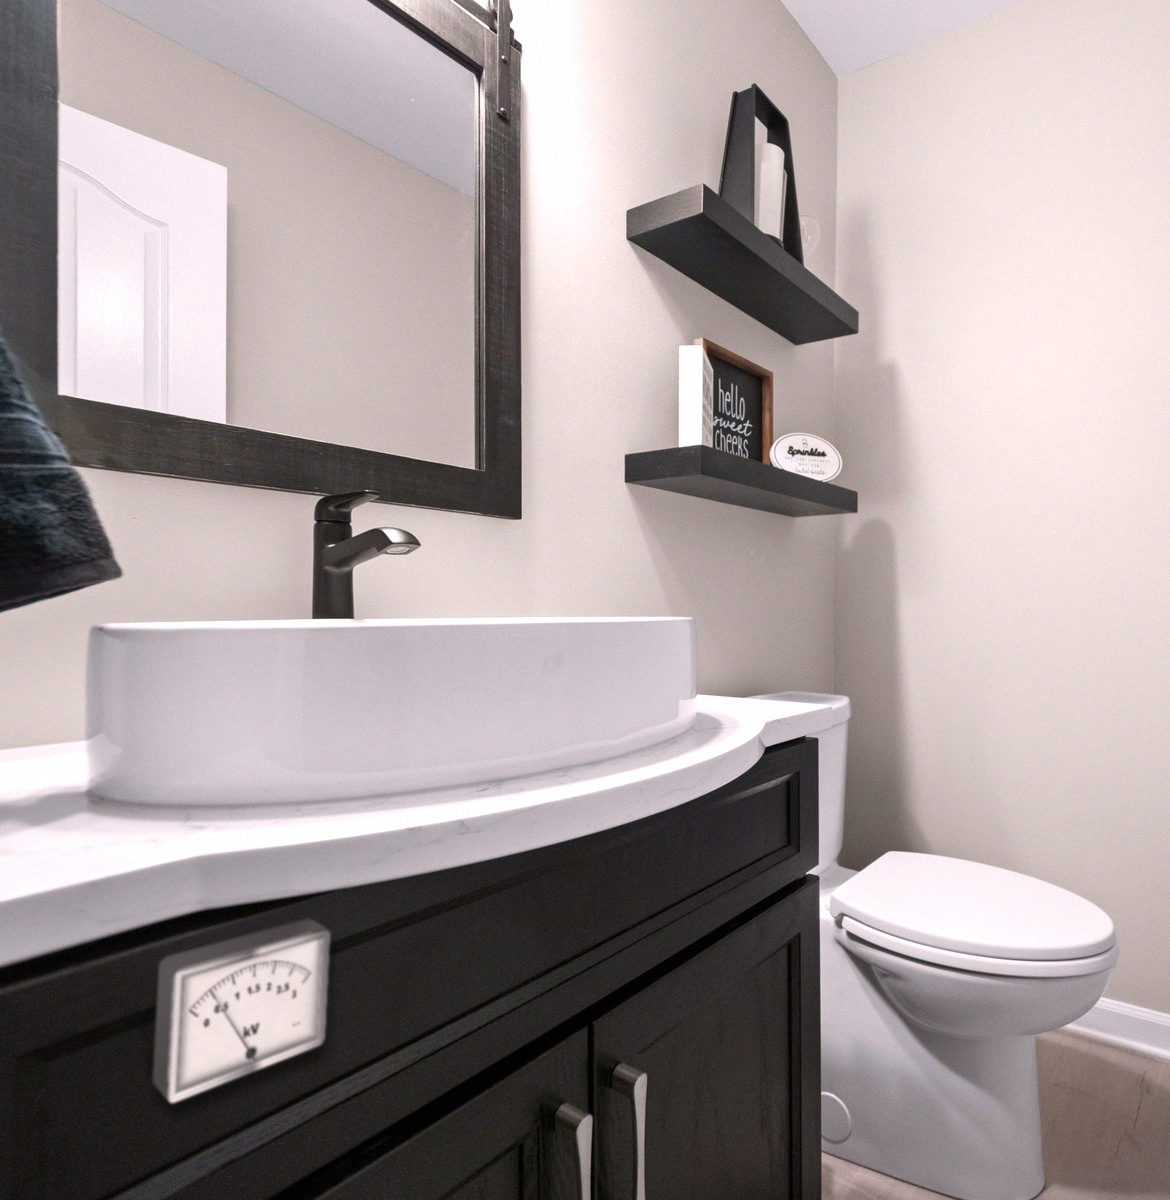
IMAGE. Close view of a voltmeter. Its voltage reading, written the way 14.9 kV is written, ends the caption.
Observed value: 0.5 kV
